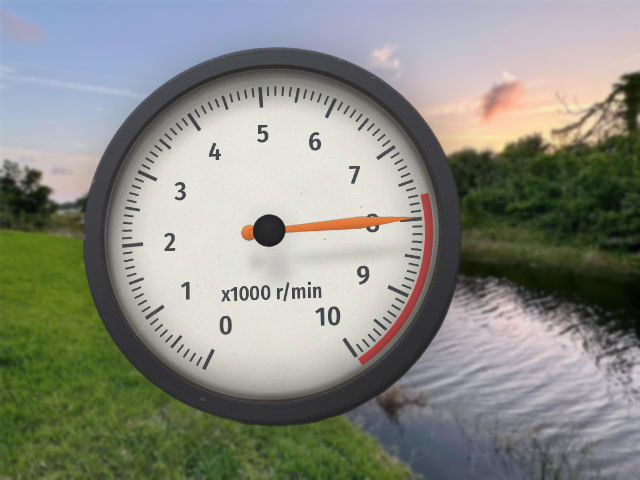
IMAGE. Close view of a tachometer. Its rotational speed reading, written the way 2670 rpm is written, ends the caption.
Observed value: 8000 rpm
